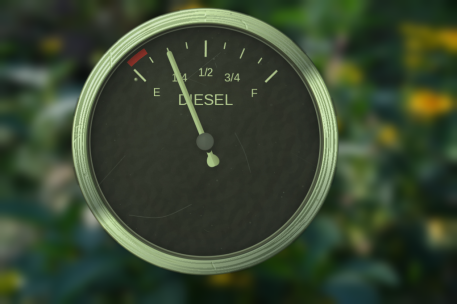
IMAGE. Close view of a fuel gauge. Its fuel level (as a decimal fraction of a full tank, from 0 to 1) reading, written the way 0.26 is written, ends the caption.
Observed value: 0.25
